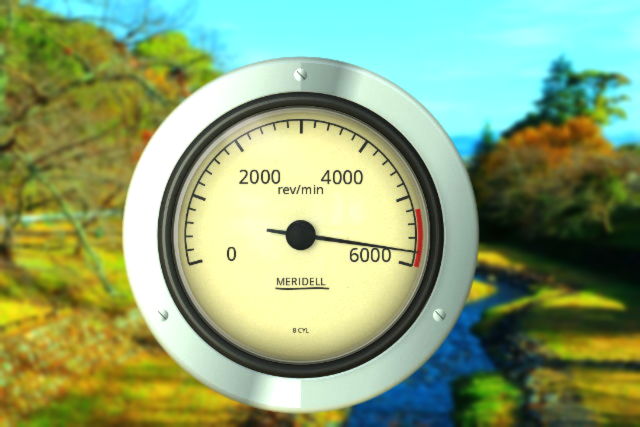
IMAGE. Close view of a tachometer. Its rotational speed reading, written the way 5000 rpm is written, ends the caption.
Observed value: 5800 rpm
